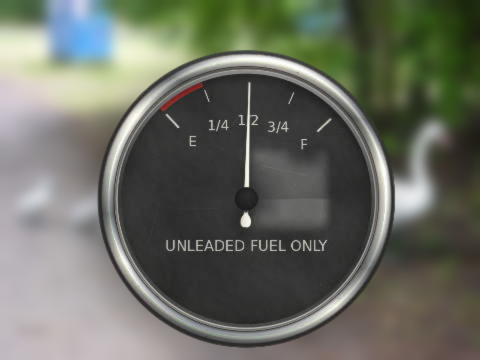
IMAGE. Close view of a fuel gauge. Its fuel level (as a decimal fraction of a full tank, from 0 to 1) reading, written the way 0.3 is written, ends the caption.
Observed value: 0.5
